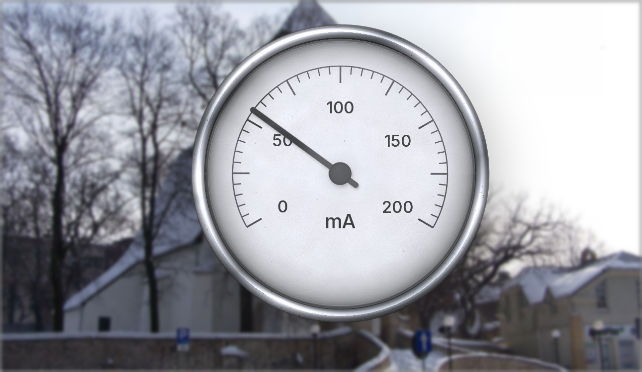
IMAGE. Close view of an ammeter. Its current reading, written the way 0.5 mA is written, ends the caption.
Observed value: 55 mA
